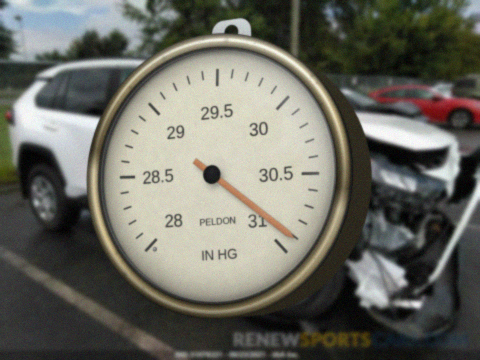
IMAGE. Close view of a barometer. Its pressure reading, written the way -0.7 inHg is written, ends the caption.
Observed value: 30.9 inHg
